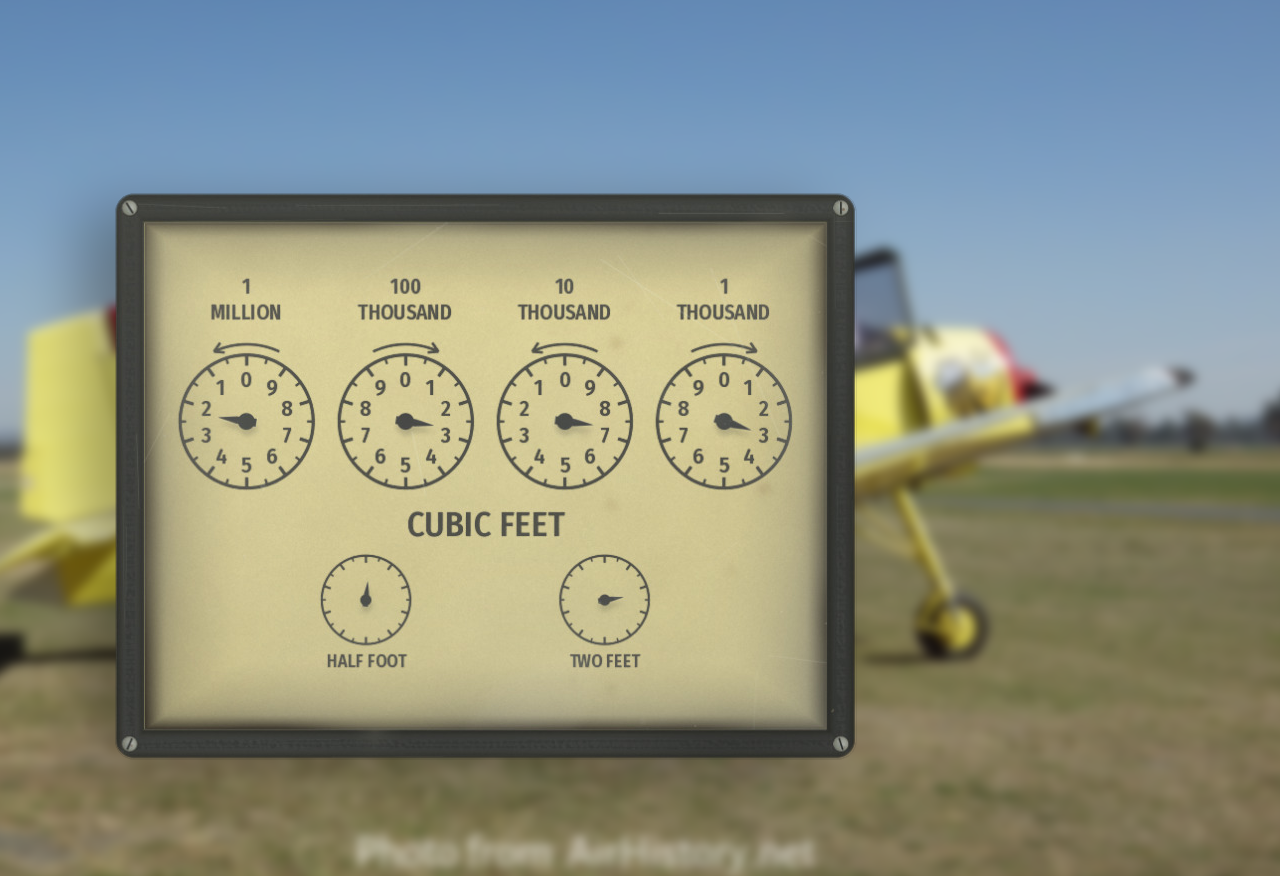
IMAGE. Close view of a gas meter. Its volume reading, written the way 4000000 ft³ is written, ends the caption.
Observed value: 227300 ft³
